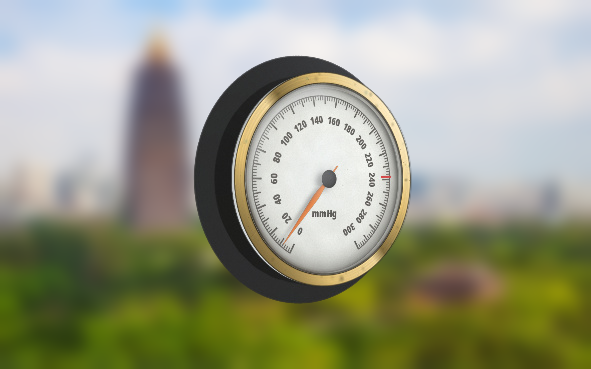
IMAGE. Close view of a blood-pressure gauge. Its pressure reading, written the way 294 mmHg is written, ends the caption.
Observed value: 10 mmHg
